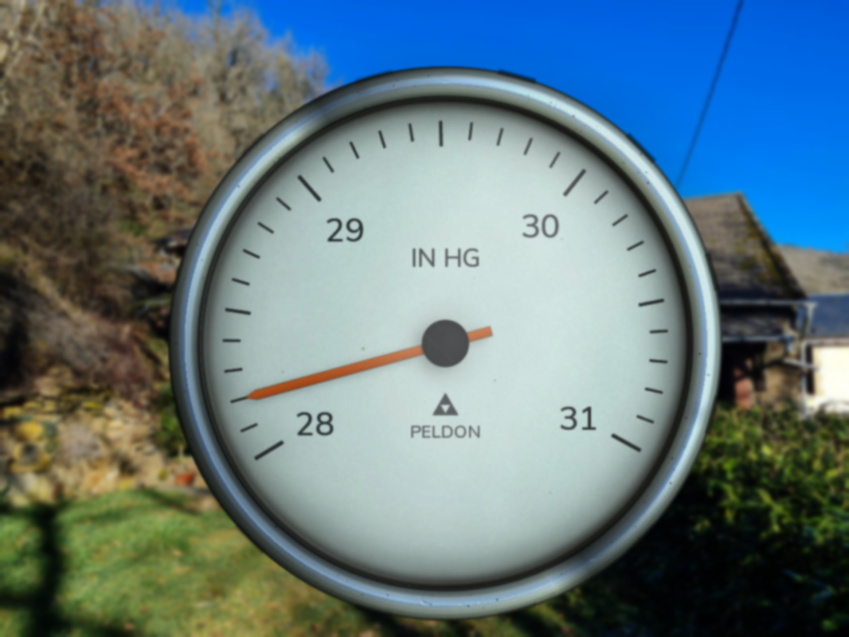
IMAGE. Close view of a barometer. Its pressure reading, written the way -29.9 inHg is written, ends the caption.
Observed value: 28.2 inHg
